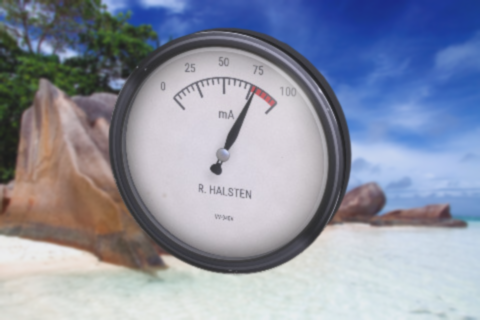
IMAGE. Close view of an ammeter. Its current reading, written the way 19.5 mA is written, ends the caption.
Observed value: 80 mA
